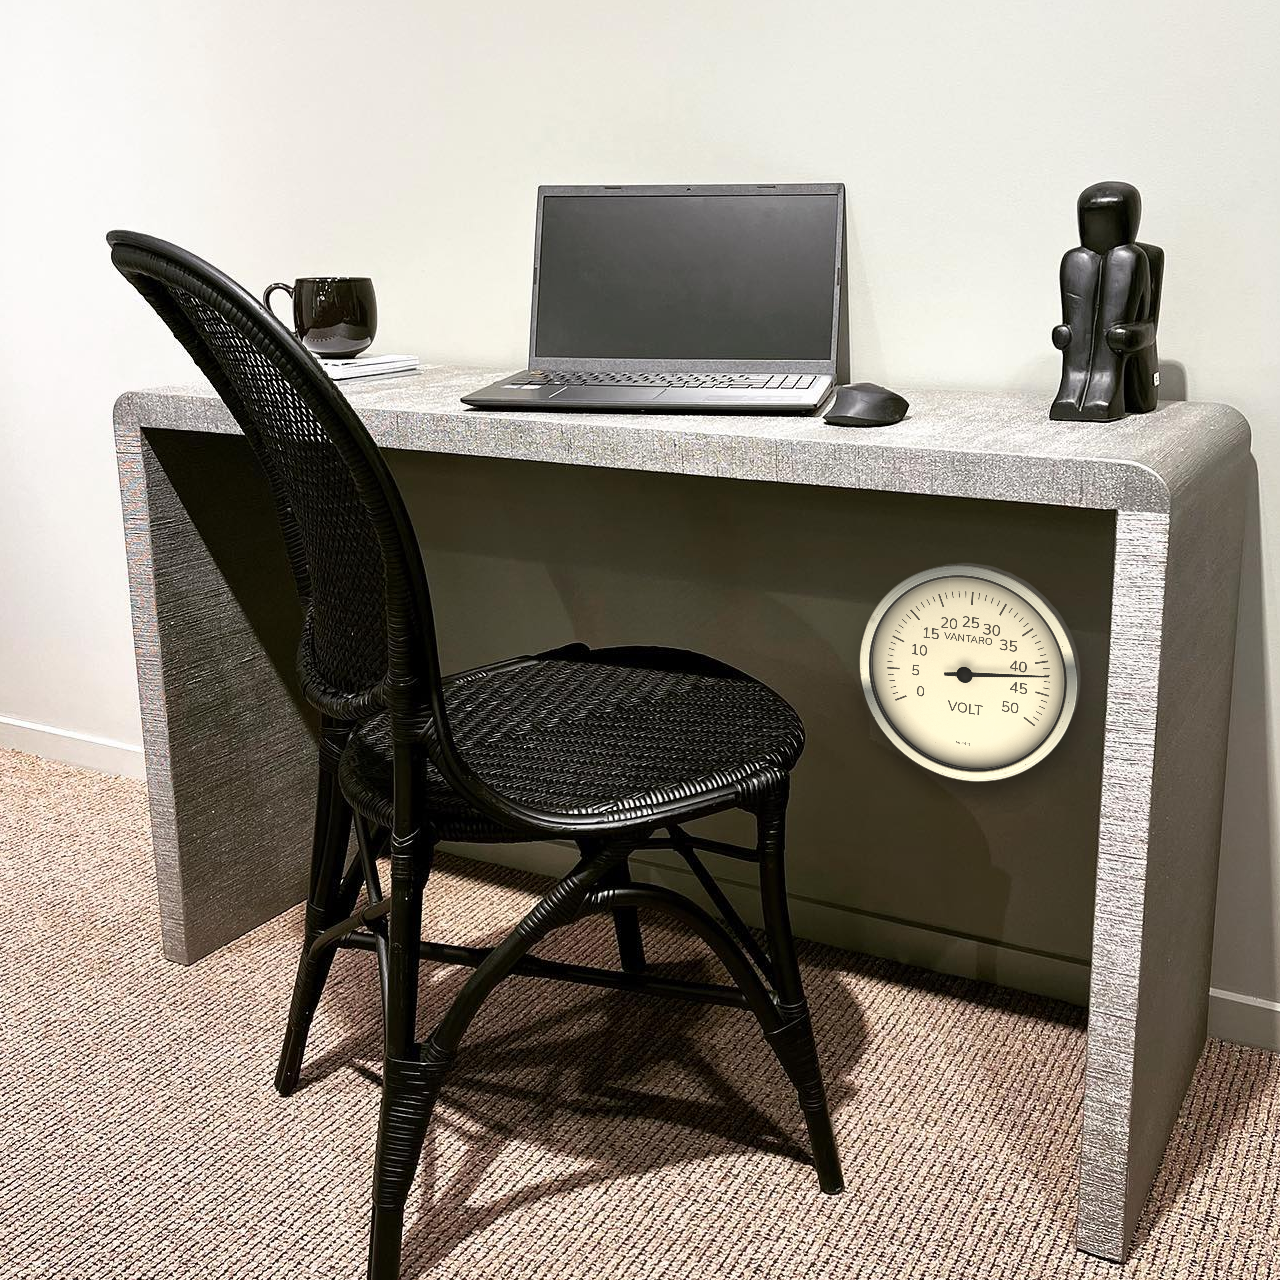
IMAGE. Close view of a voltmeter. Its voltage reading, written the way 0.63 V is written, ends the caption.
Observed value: 42 V
